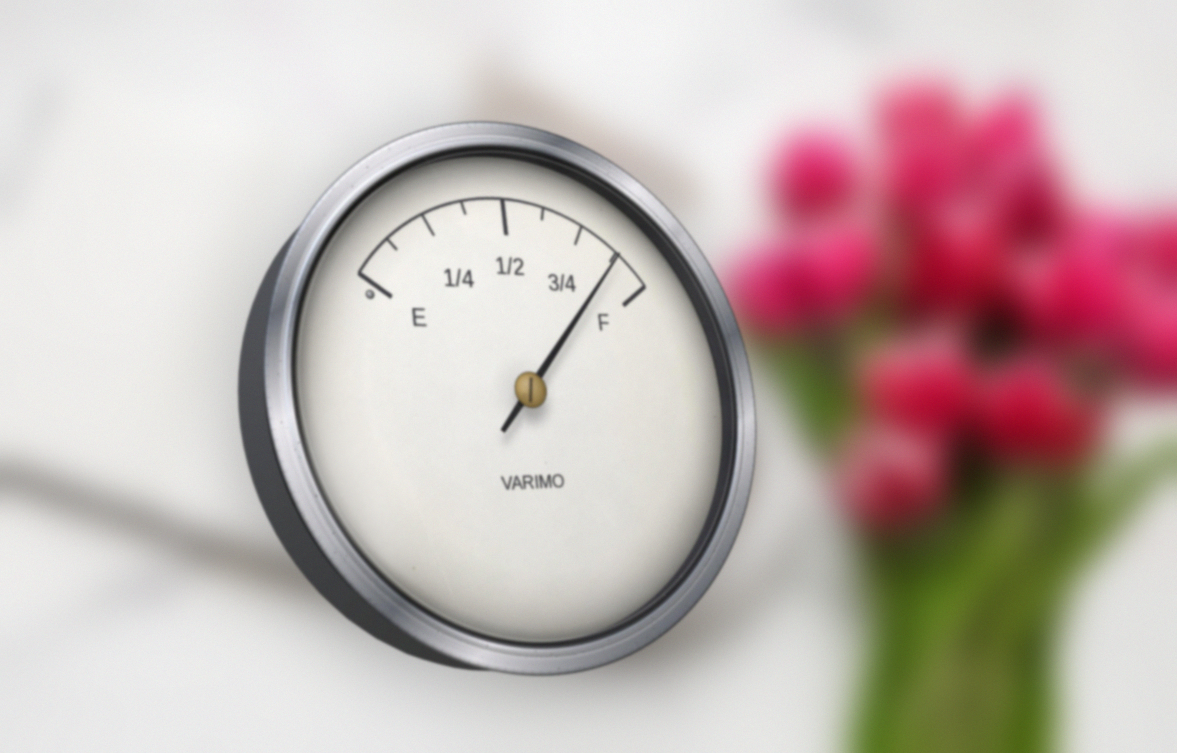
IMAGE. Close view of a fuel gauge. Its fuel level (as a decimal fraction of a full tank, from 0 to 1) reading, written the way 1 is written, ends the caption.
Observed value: 0.875
